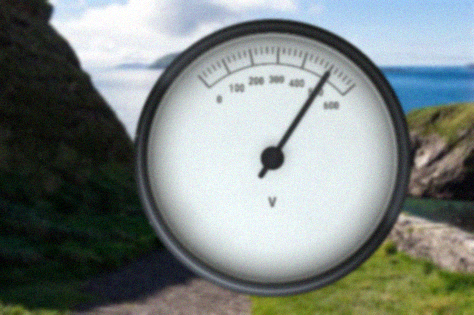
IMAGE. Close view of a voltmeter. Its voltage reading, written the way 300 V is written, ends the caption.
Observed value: 500 V
